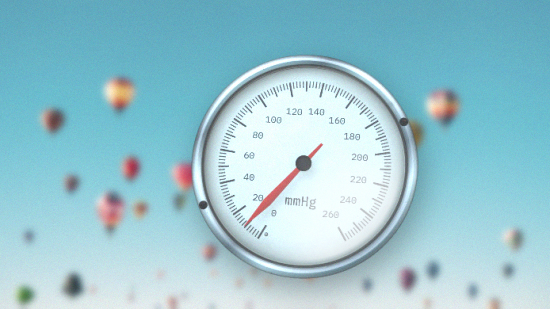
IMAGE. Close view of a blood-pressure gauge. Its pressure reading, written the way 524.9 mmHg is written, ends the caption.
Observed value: 10 mmHg
